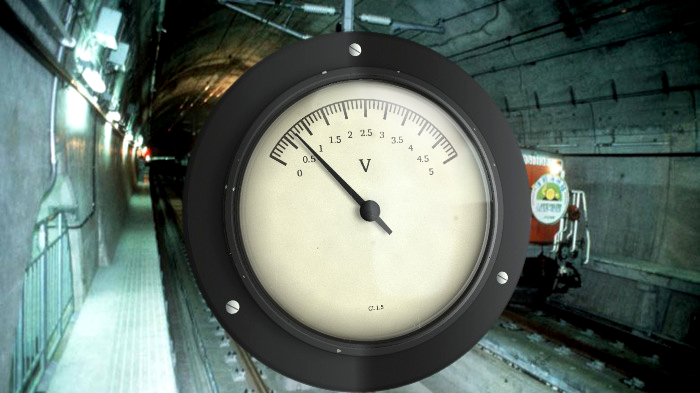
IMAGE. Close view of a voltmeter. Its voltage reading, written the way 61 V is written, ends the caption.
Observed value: 0.7 V
